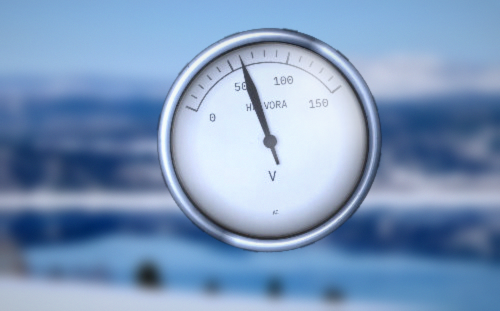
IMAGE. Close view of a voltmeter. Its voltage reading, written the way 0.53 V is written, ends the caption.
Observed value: 60 V
